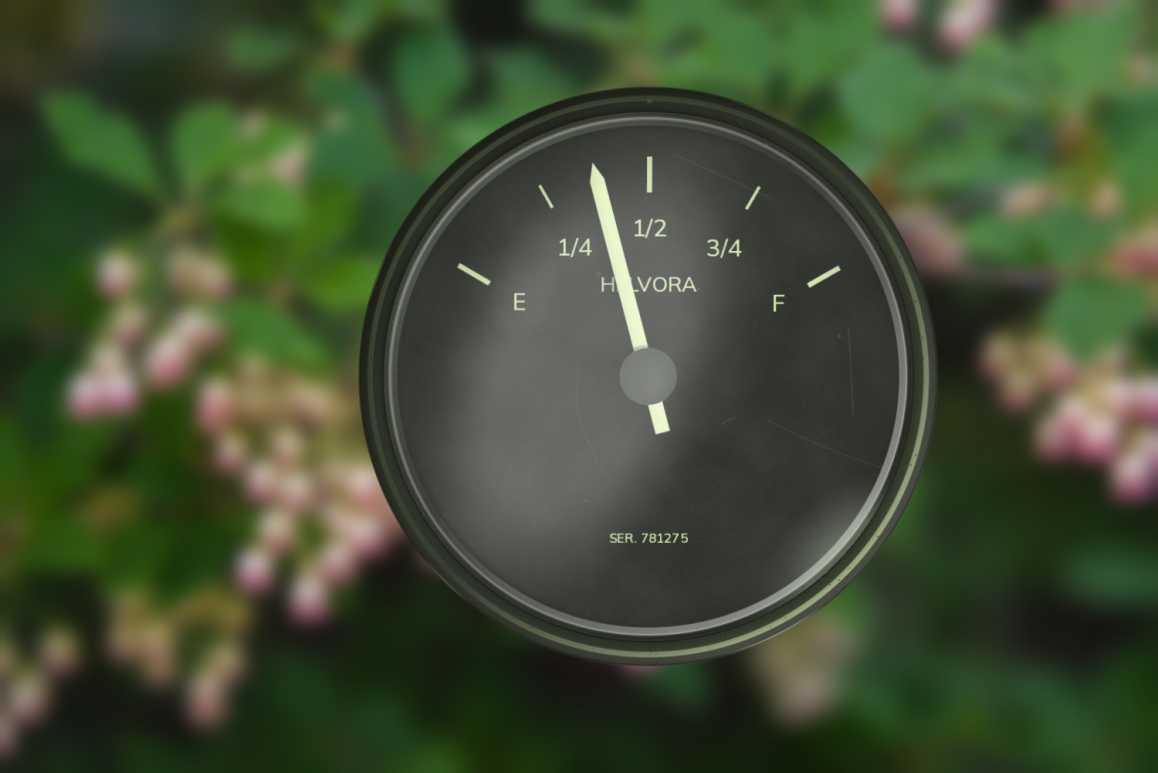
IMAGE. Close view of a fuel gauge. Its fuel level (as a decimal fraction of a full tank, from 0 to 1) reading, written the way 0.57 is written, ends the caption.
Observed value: 0.375
